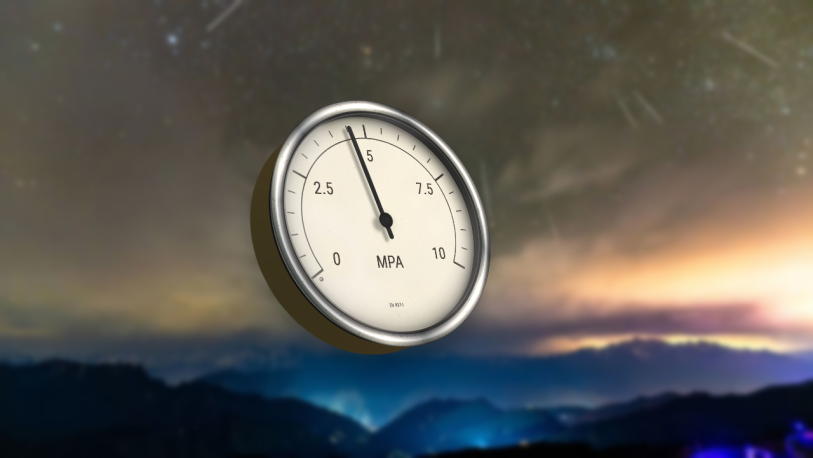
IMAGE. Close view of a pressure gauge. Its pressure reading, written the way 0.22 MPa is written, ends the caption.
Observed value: 4.5 MPa
